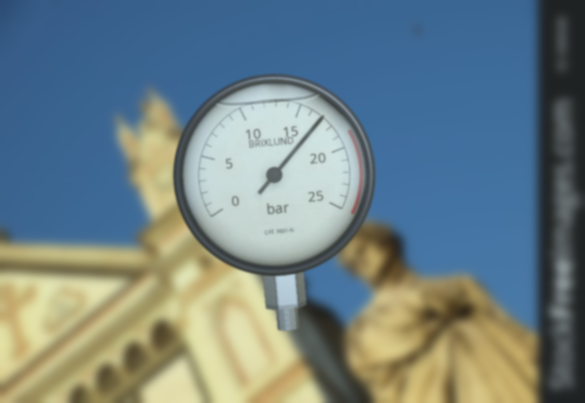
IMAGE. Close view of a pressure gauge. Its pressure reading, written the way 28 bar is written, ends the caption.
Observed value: 17 bar
